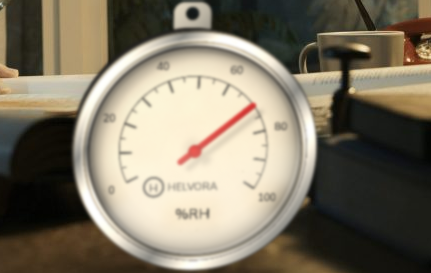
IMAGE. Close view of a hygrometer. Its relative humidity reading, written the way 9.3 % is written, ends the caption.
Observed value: 70 %
